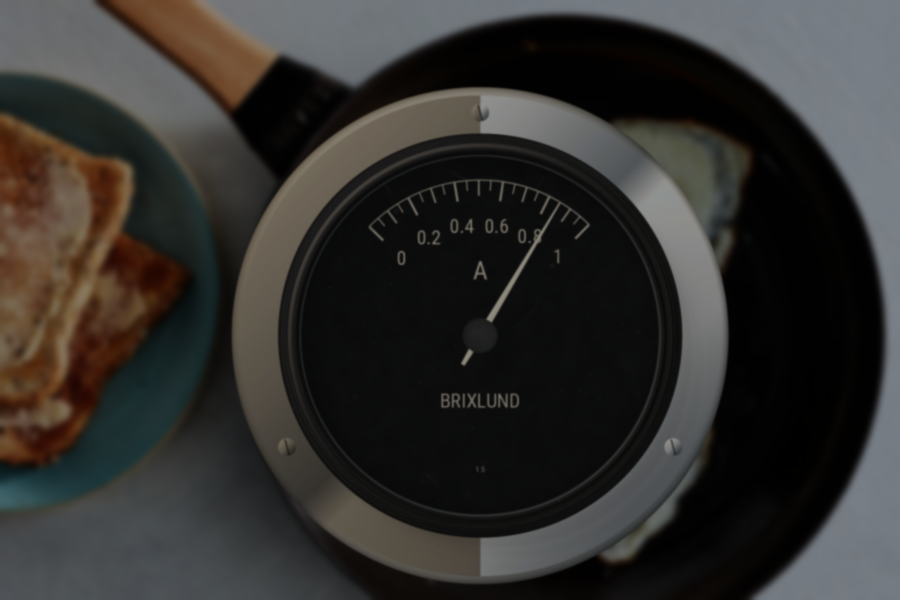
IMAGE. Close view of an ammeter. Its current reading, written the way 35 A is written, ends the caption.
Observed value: 0.85 A
